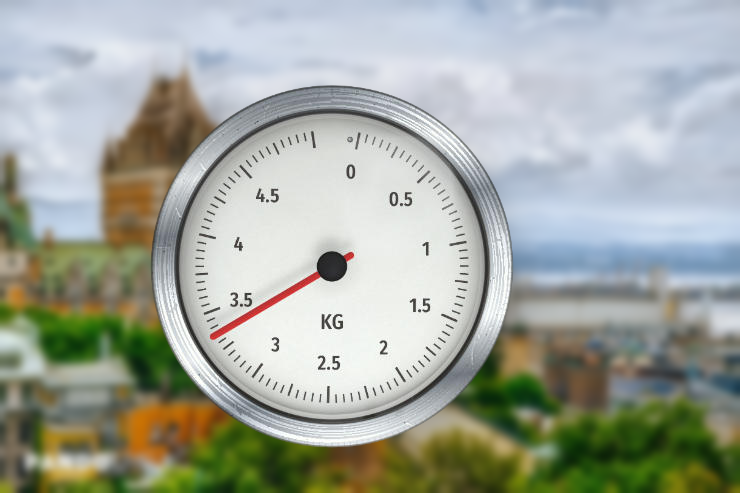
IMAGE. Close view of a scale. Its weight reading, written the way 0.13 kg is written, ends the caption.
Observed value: 3.35 kg
